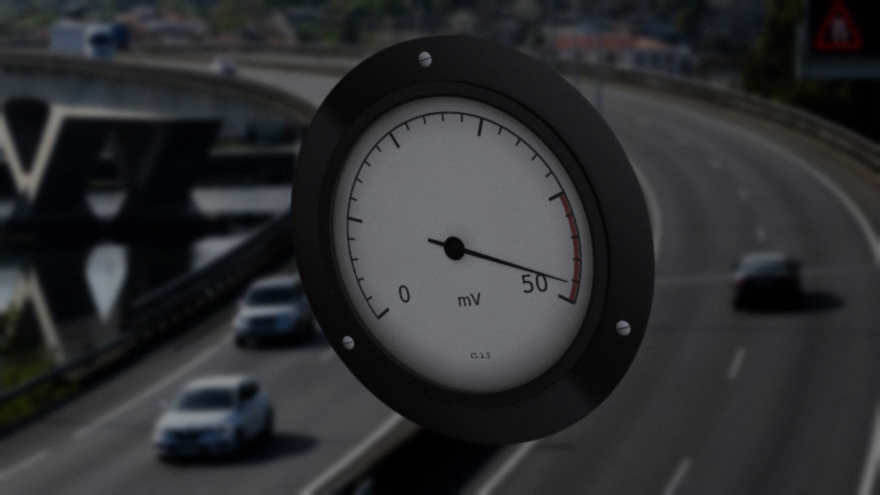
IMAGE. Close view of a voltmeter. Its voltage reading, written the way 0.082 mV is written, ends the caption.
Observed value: 48 mV
